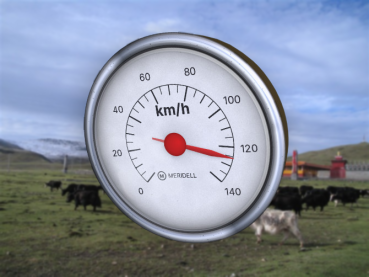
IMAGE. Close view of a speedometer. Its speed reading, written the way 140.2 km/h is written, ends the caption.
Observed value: 125 km/h
